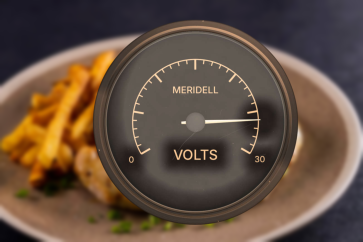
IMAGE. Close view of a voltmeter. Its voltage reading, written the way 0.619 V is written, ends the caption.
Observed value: 26 V
